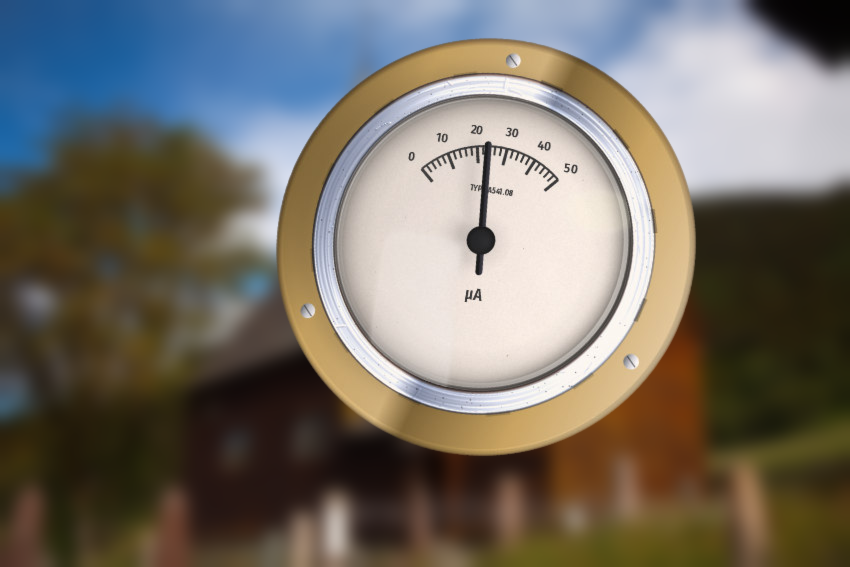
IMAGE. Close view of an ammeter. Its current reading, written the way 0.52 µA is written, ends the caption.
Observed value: 24 µA
